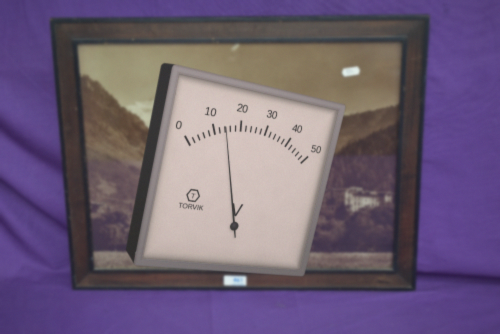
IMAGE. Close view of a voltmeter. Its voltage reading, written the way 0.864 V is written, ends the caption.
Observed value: 14 V
